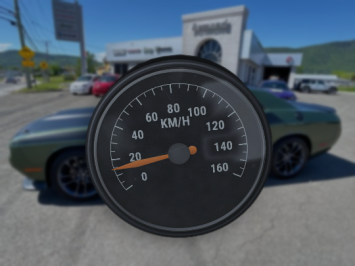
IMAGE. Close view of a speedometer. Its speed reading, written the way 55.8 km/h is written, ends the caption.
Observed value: 15 km/h
